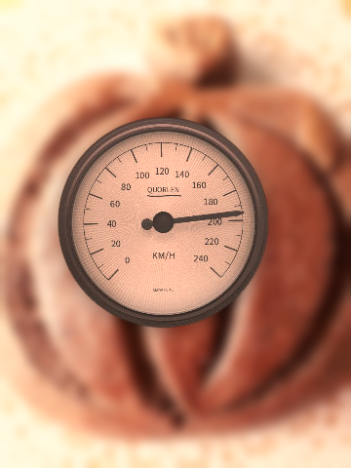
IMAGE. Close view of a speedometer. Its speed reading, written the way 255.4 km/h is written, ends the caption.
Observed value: 195 km/h
